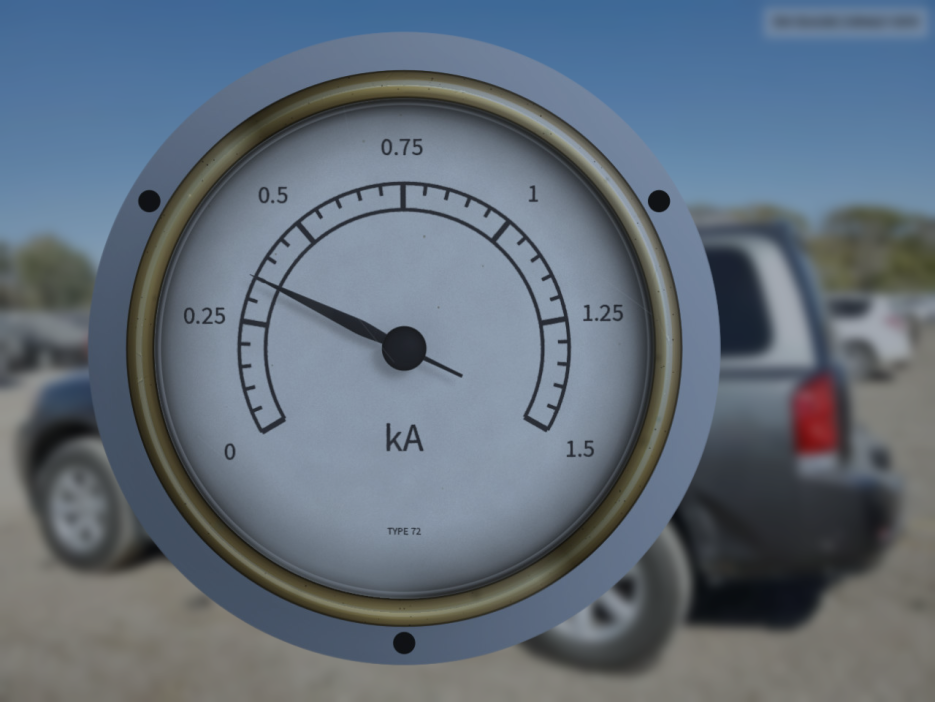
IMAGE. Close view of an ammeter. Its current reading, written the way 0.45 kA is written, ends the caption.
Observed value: 0.35 kA
